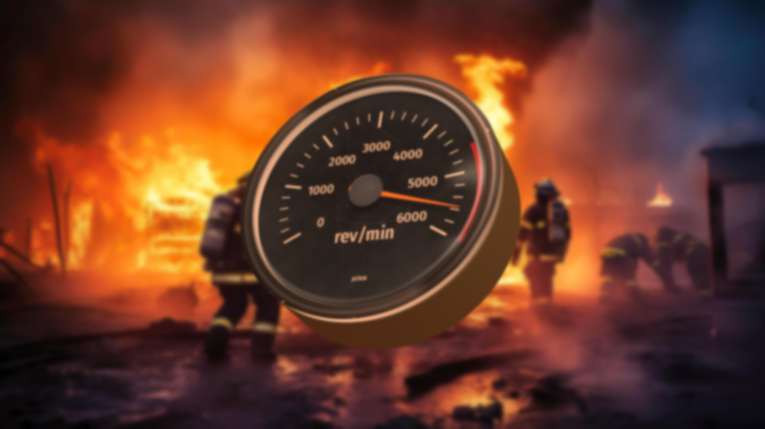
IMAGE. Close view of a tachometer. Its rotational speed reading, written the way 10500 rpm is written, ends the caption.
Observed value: 5600 rpm
